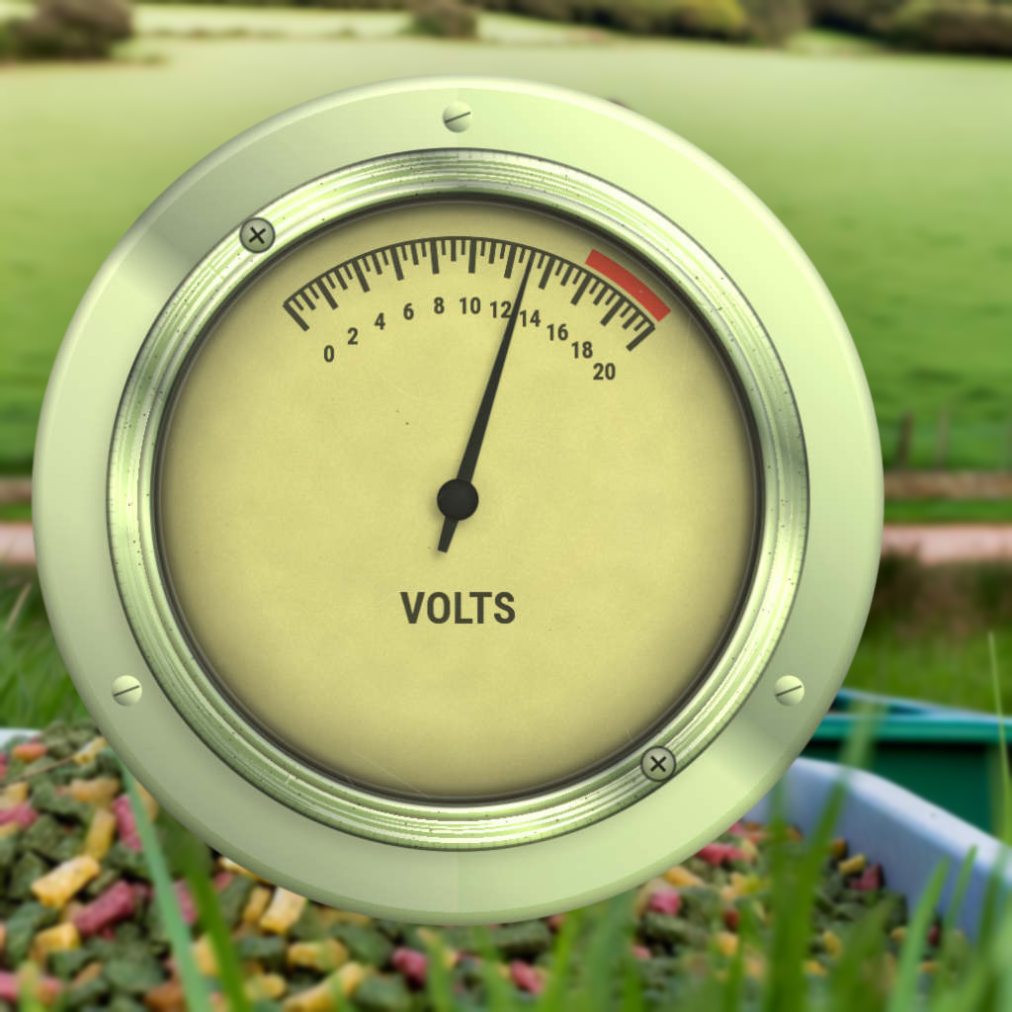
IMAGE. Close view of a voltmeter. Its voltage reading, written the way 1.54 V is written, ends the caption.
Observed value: 13 V
